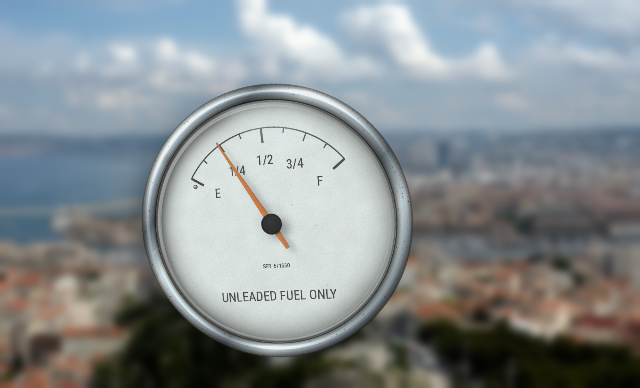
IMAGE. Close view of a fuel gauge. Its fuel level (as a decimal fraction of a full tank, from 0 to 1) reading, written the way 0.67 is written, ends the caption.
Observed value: 0.25
